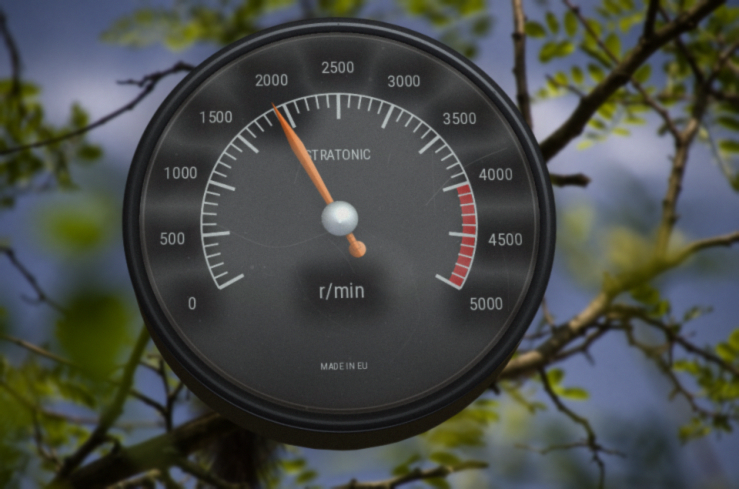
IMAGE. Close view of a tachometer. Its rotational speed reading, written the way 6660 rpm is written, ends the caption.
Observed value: 1900 rpm
